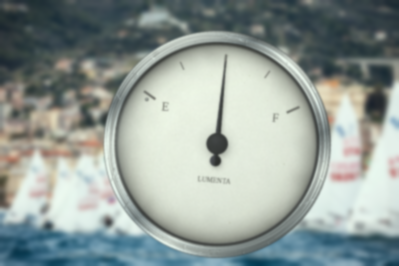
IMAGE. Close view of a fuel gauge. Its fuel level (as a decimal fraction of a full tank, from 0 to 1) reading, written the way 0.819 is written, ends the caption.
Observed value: 0.5
